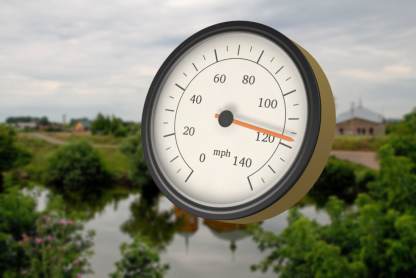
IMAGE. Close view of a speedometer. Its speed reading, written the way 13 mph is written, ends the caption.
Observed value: 117.5 mph
